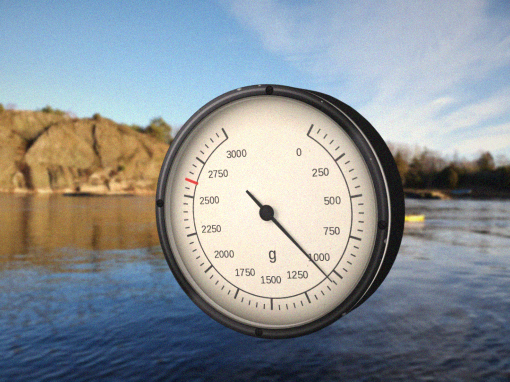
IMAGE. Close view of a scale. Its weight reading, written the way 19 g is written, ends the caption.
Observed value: 1050 g
